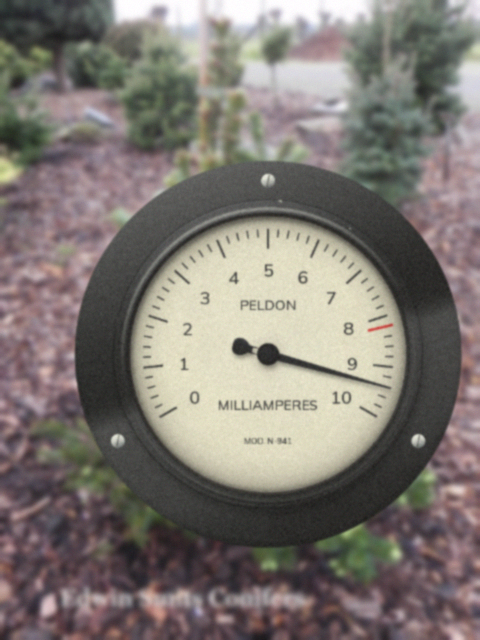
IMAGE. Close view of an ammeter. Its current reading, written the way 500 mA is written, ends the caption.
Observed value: 9.4 mA
